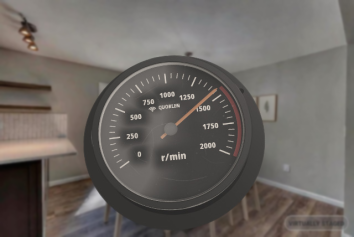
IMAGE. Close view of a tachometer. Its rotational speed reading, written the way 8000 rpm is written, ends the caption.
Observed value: 1450 rpm
